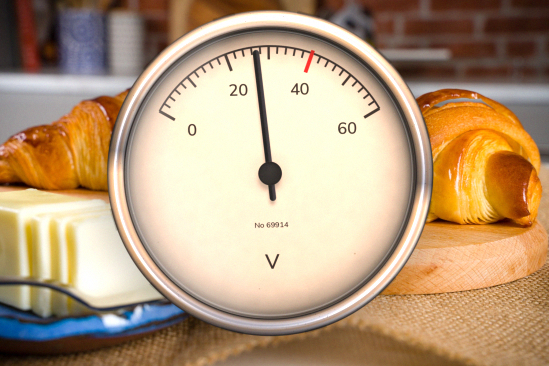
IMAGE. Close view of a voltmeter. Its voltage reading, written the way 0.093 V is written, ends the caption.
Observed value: 27 V
